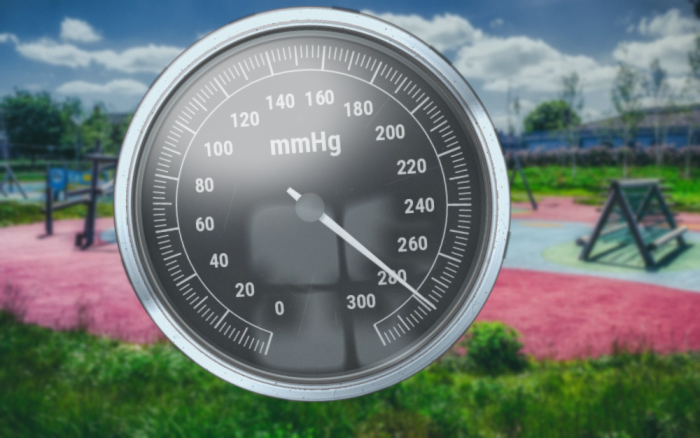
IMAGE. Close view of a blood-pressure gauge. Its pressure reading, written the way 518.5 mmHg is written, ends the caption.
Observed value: 278 mmHg
